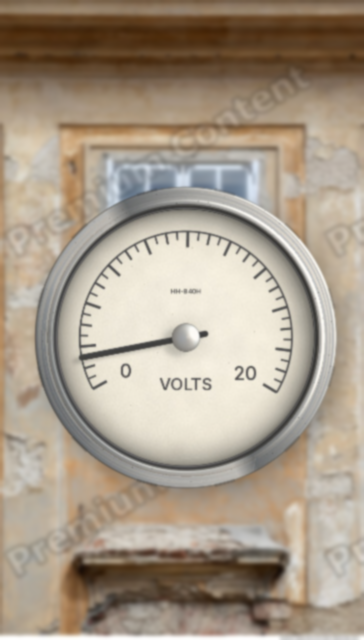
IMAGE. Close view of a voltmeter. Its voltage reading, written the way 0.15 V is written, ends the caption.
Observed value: 1.5 V
